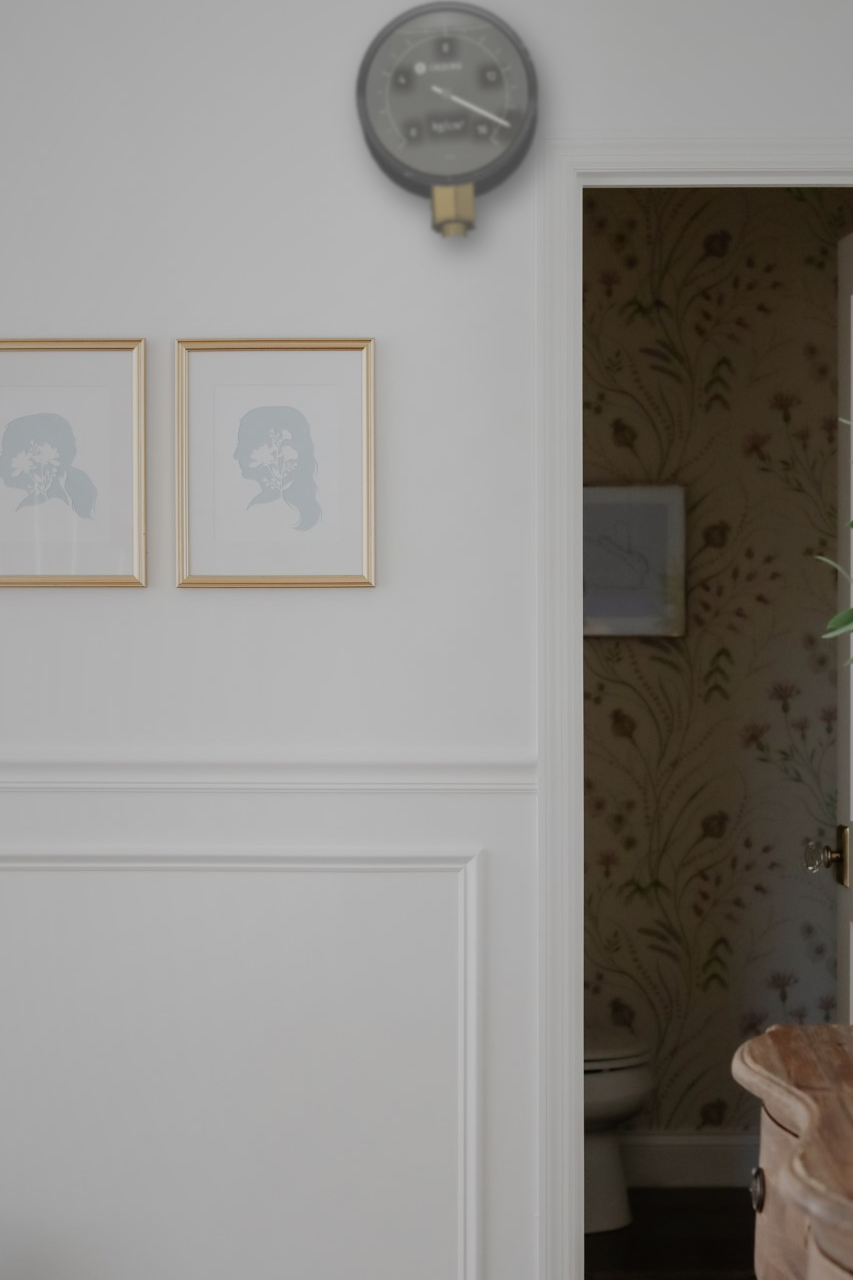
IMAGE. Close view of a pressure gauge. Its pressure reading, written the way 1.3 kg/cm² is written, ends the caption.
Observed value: 15 kg/cm²
